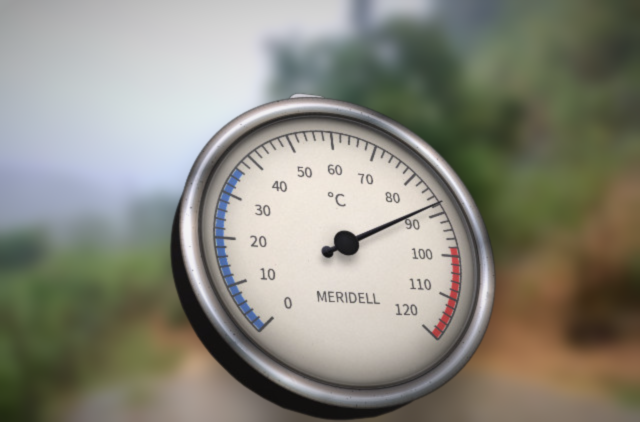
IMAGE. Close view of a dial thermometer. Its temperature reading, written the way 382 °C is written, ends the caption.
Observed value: 88 °C
